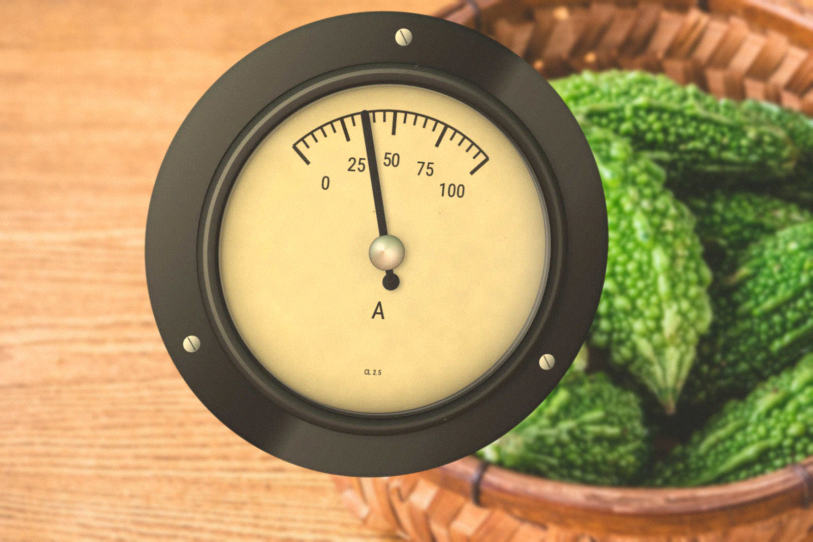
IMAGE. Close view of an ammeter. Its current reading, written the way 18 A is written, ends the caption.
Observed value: 35 A
